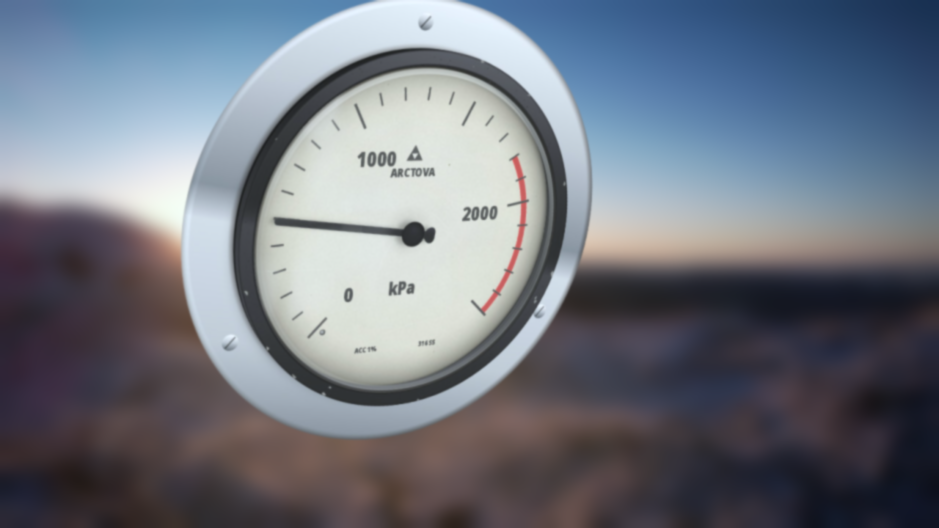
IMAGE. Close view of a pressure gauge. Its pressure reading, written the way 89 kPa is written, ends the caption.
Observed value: 500 kPa
